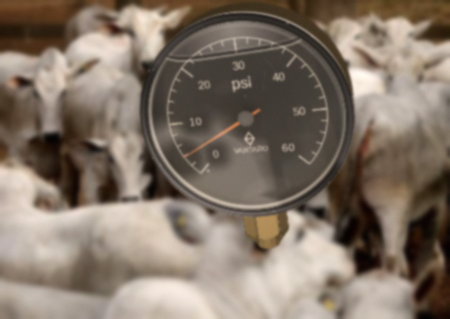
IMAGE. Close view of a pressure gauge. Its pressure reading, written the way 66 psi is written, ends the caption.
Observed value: 4 psi
